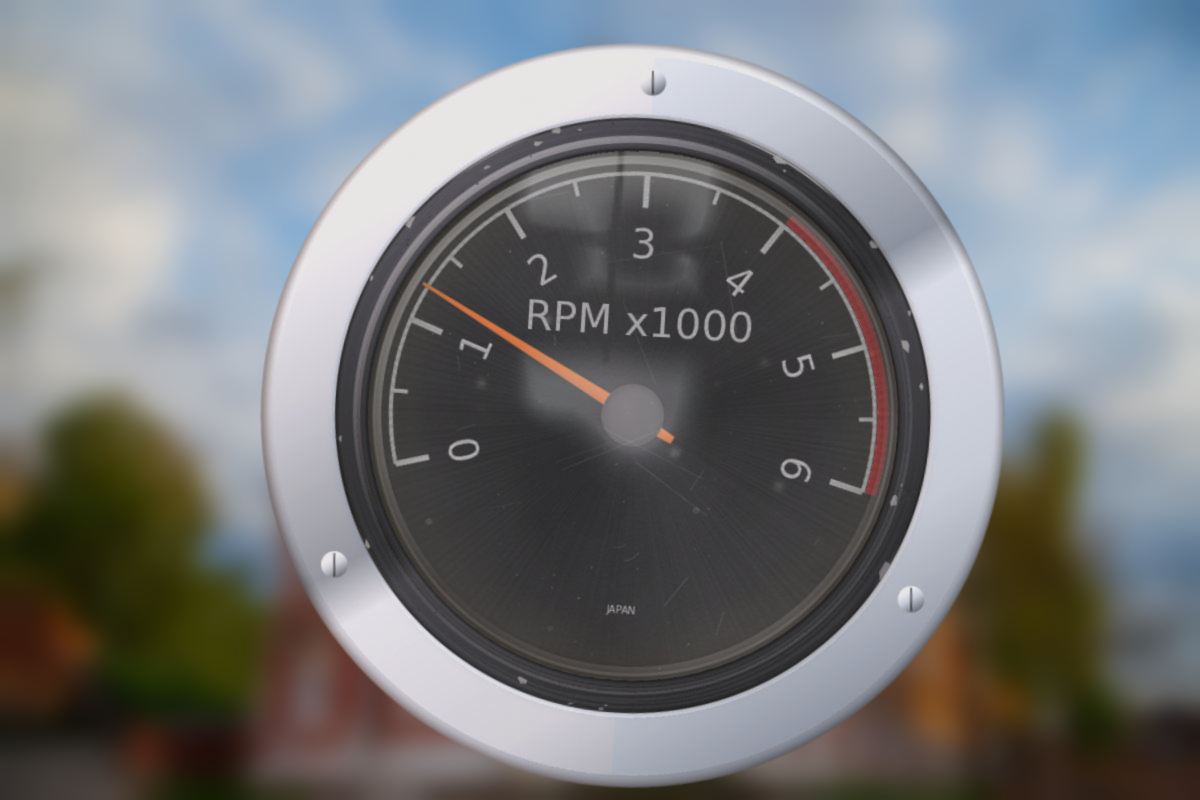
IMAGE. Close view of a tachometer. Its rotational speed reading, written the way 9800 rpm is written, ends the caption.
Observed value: 1250 rpm
